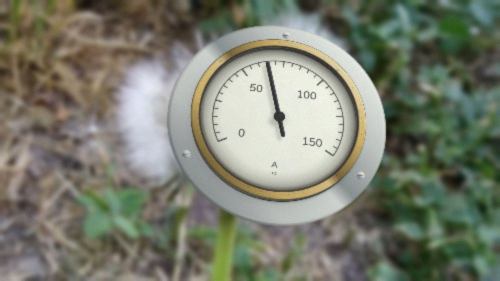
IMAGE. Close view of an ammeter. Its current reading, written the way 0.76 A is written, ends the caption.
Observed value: 65 A
